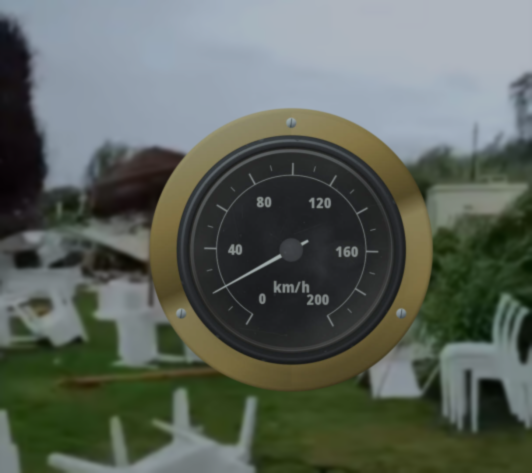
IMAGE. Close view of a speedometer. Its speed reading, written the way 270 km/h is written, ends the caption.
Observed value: 20 km/h
